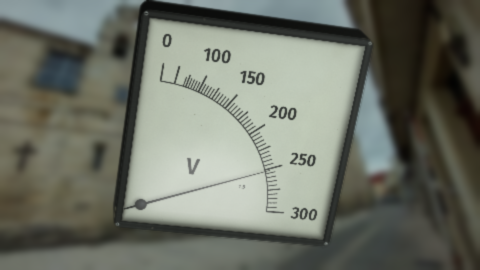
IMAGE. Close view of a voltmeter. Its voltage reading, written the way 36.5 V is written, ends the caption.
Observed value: 250 V
